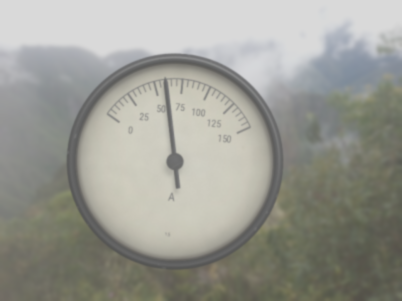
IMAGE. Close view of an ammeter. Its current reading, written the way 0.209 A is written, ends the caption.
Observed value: 60 A
